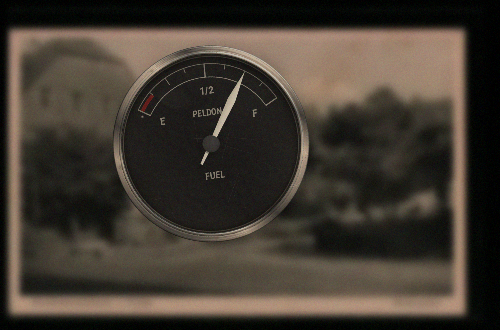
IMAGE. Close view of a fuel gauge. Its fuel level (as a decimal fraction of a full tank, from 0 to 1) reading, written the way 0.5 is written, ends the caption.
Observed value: 0.75
